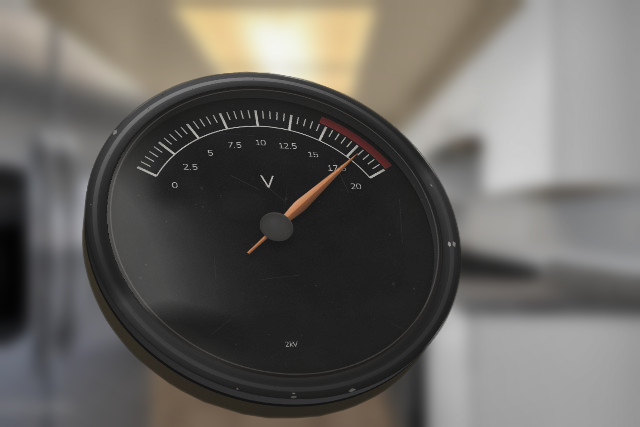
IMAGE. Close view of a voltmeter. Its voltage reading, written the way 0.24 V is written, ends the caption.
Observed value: 18 V
